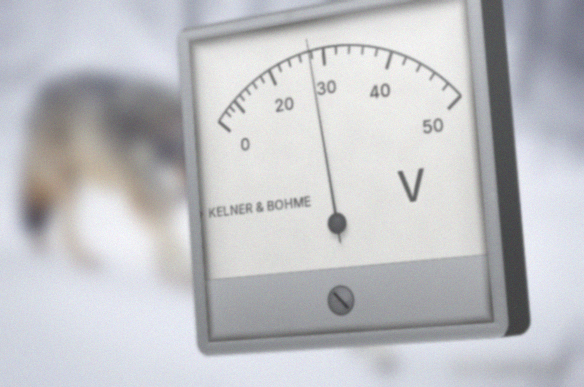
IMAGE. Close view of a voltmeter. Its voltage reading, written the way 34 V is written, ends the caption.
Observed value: 28 V
